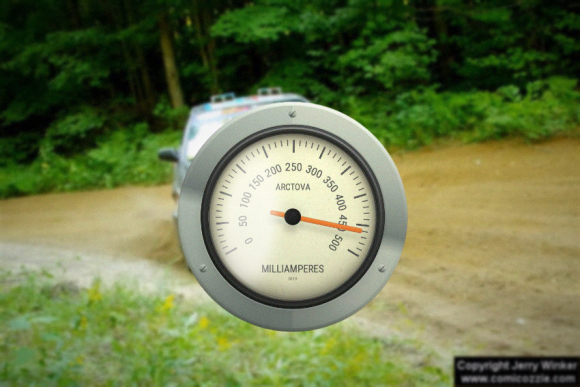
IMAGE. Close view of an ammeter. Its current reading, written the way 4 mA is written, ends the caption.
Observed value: 460 mA
